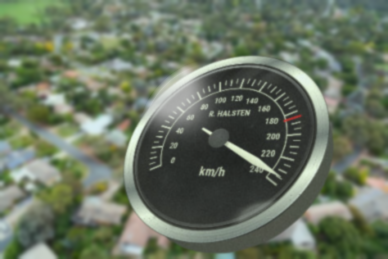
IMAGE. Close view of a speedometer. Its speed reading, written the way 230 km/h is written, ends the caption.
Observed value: 235 km/h
